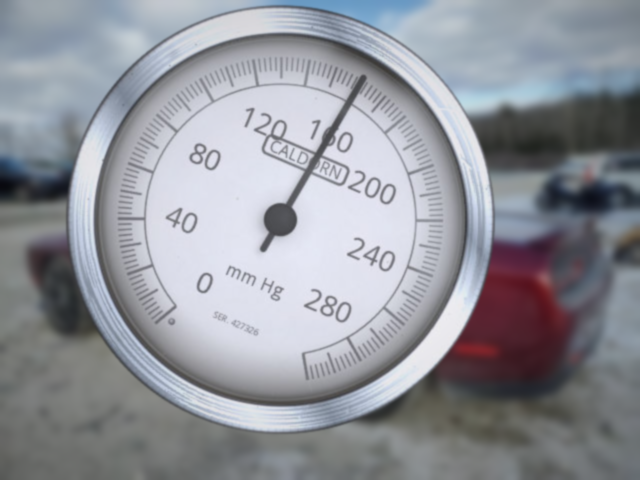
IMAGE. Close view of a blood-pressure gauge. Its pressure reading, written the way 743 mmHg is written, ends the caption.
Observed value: 160 mmHg
